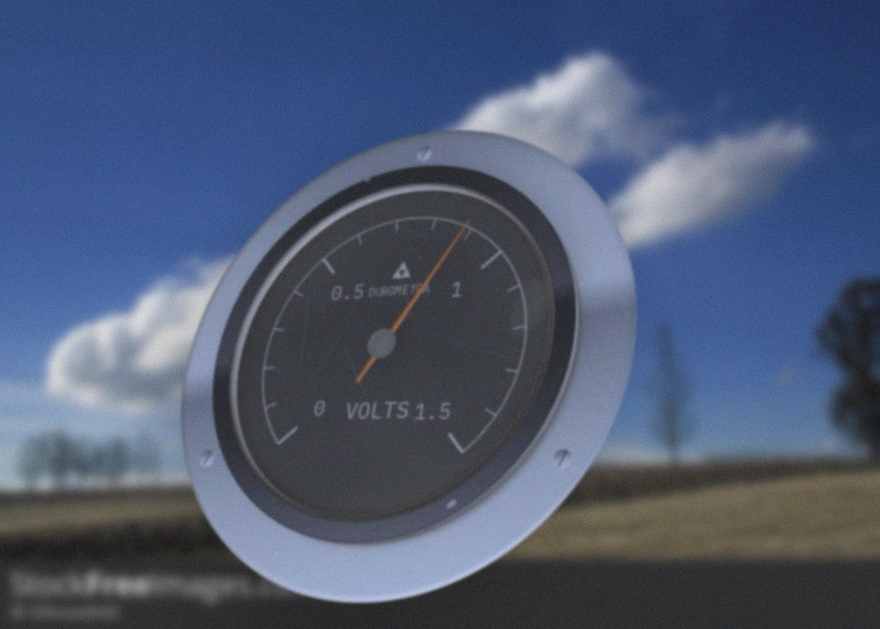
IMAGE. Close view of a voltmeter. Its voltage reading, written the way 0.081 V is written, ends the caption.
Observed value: 0.9 V
